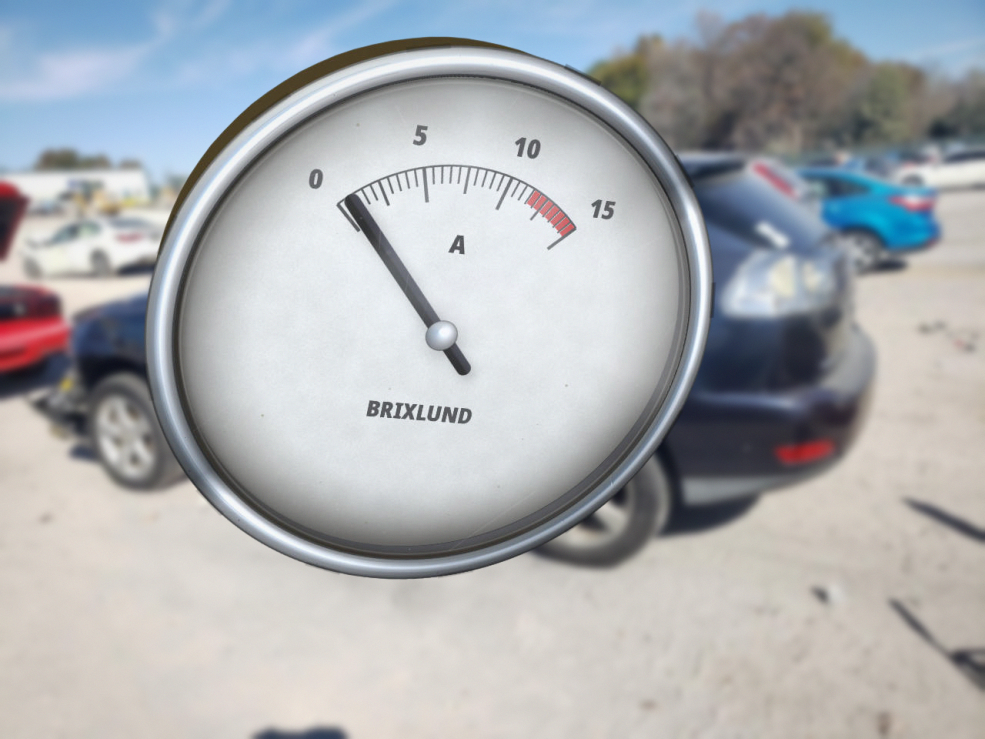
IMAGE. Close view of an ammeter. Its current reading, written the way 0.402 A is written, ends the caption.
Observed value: 0.75 A
